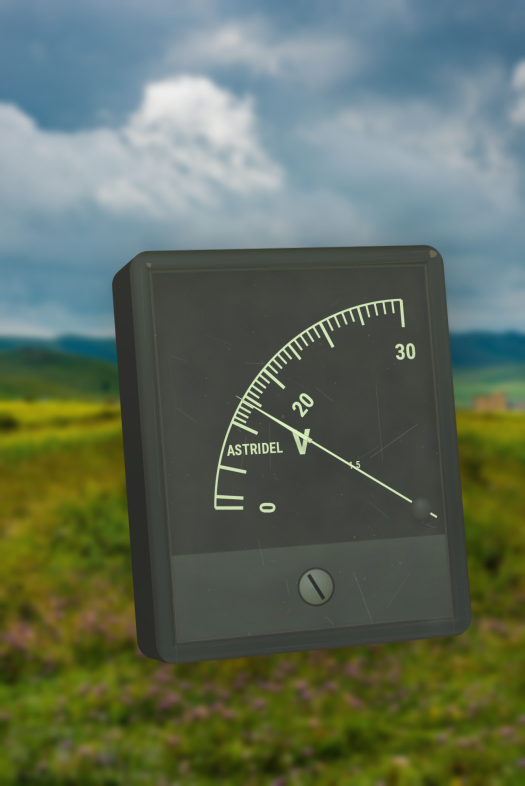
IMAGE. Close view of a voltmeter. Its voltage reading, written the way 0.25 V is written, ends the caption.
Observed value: 17 V
